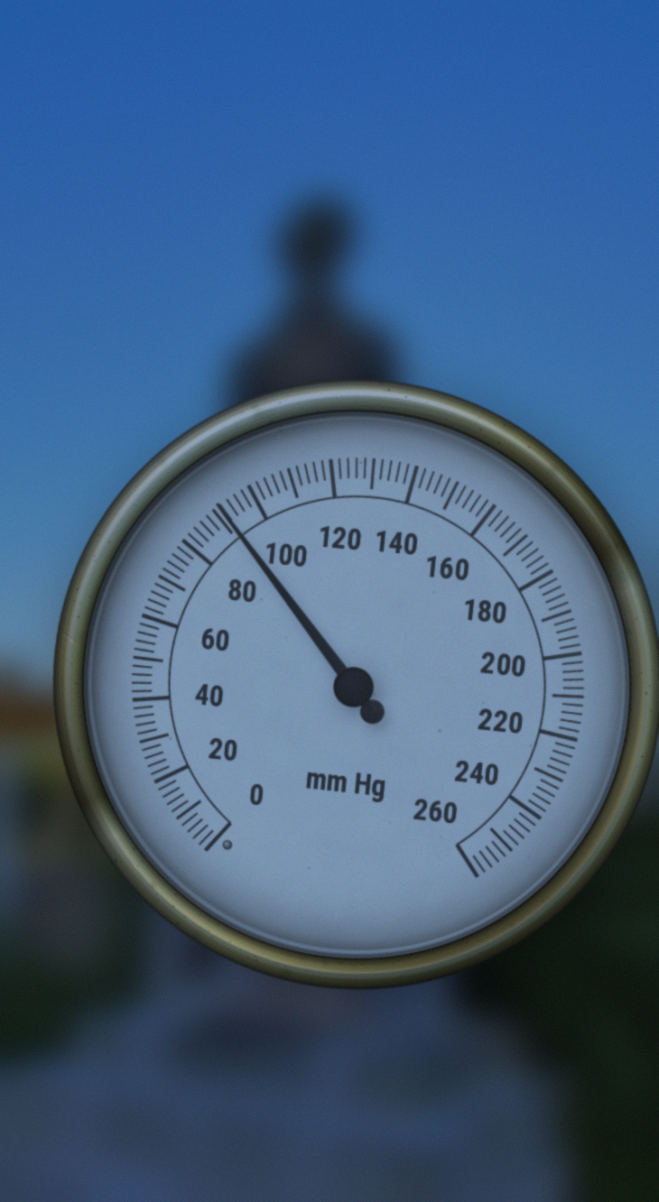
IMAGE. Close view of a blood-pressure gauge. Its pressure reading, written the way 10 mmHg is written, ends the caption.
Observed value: 92 mmHg
